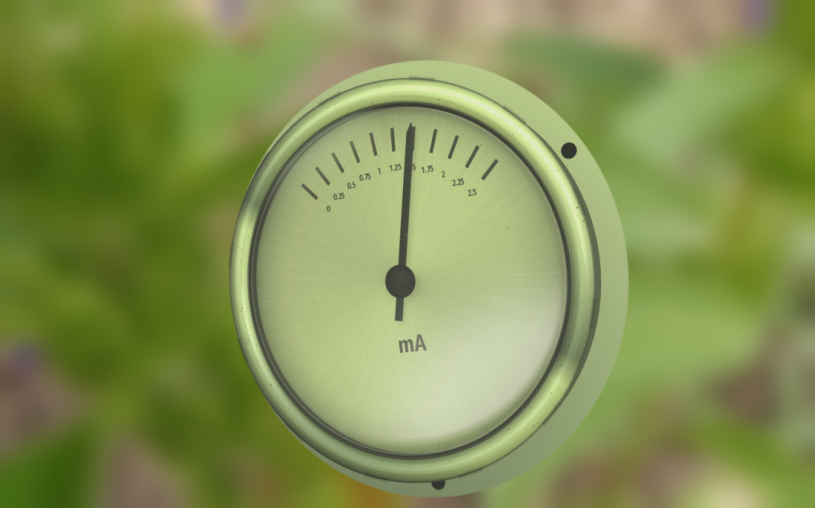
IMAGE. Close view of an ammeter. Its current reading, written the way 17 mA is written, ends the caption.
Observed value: 1.5 mA
